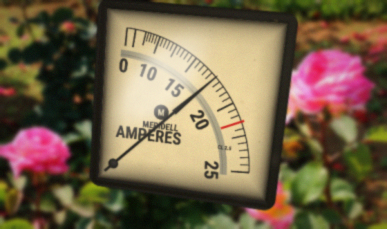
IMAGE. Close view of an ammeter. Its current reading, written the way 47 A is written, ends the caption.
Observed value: 17.5 A
